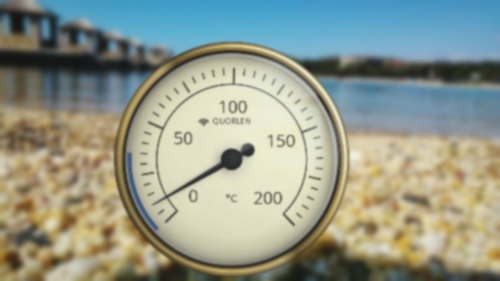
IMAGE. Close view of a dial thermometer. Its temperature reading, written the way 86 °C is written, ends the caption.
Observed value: 10 °C
